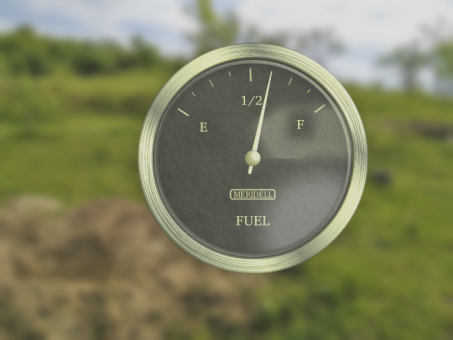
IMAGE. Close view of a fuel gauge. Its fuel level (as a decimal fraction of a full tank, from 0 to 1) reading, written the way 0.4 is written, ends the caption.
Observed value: 0.625
